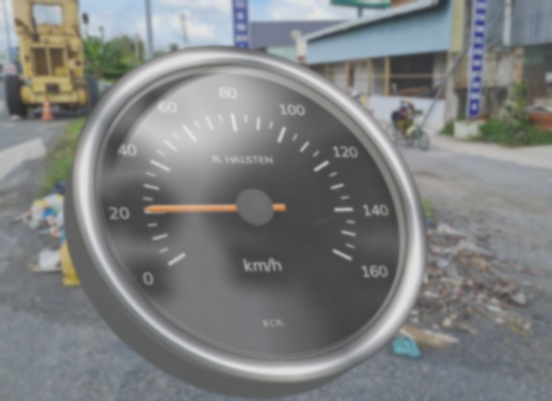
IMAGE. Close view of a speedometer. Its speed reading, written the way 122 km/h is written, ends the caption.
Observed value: 20 km/h
